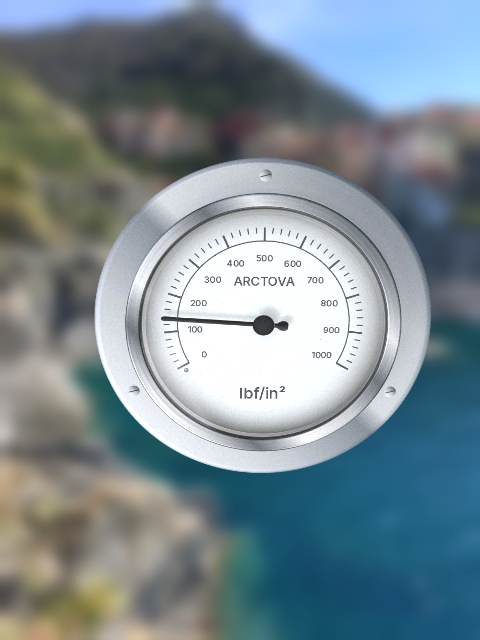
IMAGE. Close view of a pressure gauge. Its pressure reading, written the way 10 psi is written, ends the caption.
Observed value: 140 psi
